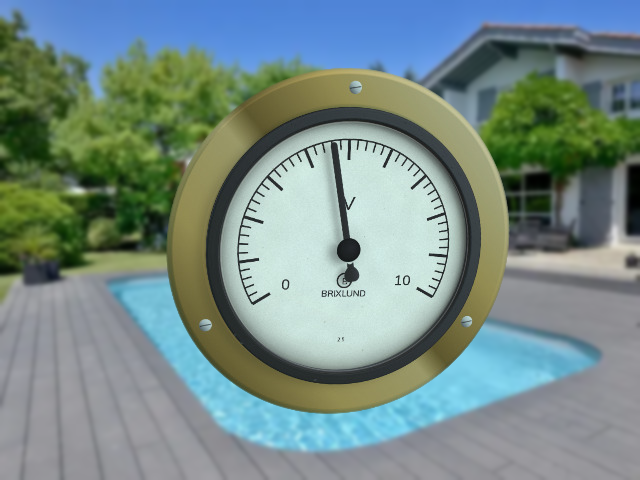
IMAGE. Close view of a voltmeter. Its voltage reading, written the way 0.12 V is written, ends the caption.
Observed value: 4.6 V
